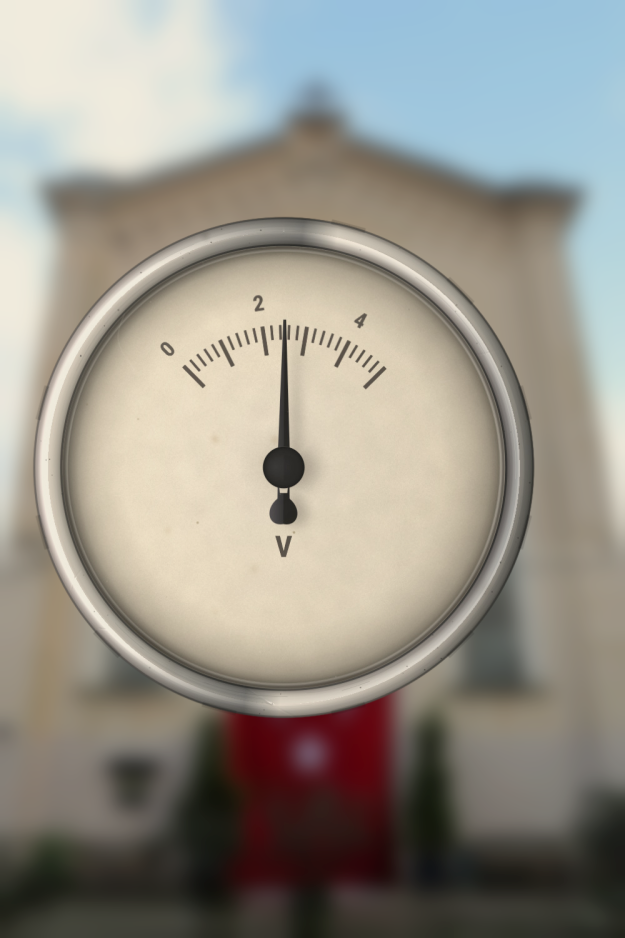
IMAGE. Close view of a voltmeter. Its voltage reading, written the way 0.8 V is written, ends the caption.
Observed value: 2.5 V
